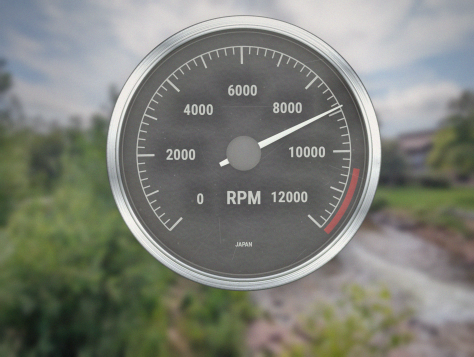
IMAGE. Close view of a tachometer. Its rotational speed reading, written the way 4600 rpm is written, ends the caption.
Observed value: 8900 rpm
